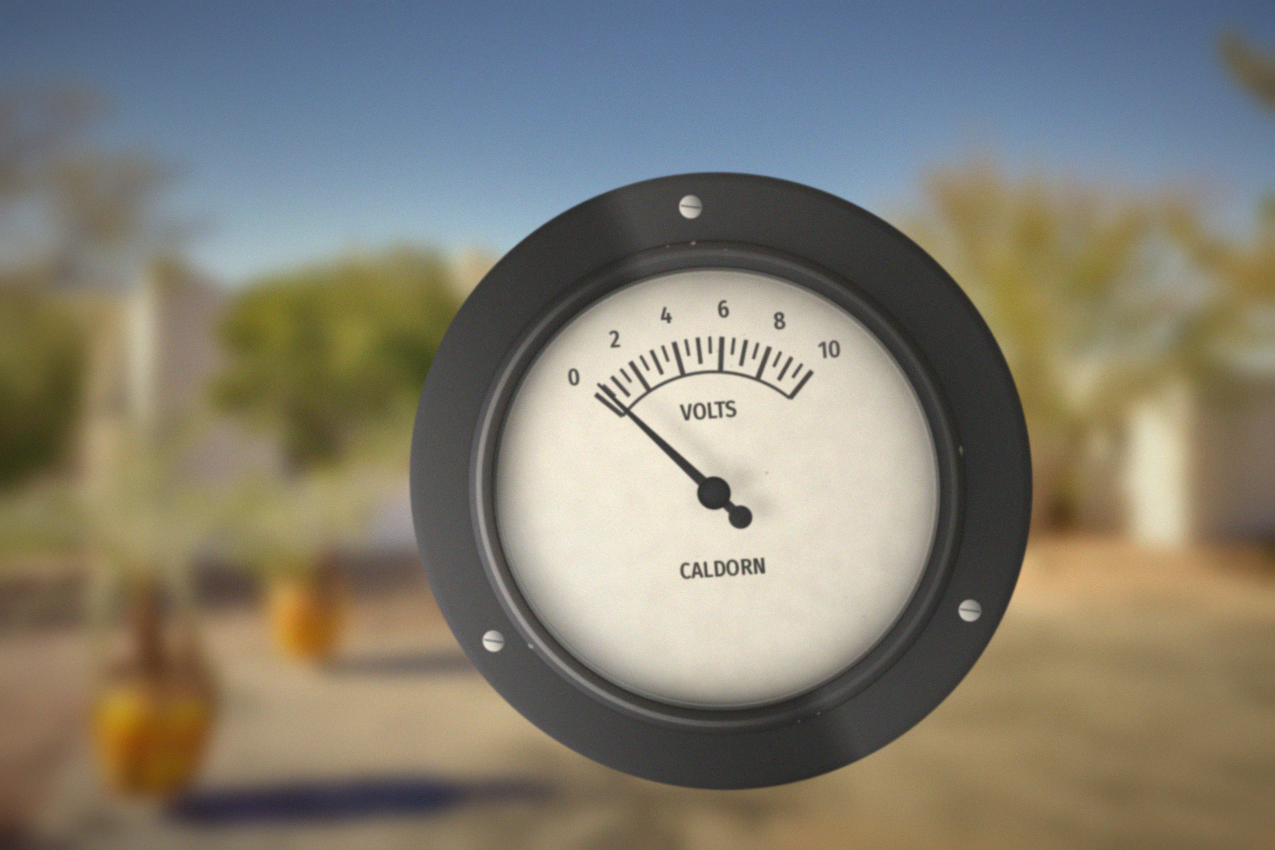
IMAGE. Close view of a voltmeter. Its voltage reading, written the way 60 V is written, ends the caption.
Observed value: 0.5 V
